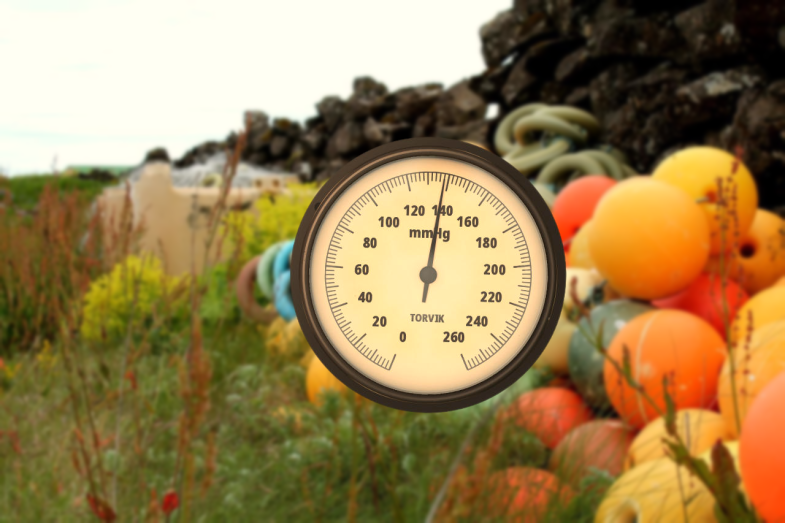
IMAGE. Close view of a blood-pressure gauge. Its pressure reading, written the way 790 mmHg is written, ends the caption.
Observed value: 138 mmHg
